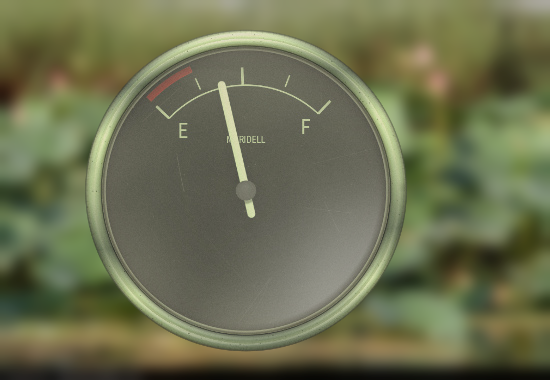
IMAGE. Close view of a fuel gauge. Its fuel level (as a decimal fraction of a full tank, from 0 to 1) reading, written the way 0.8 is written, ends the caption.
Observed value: 0.375
